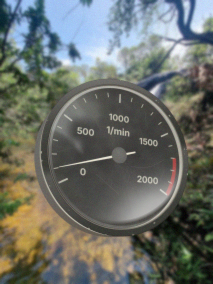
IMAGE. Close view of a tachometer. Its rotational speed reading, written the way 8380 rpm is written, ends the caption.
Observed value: 100 rpm
